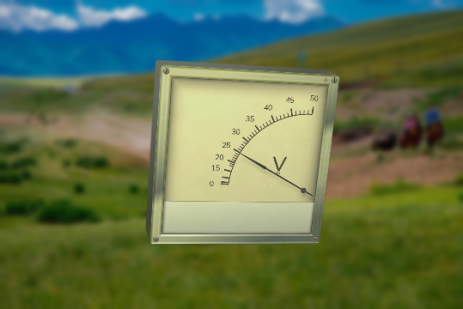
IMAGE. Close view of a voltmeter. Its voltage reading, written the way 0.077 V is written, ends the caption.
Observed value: 25 V
